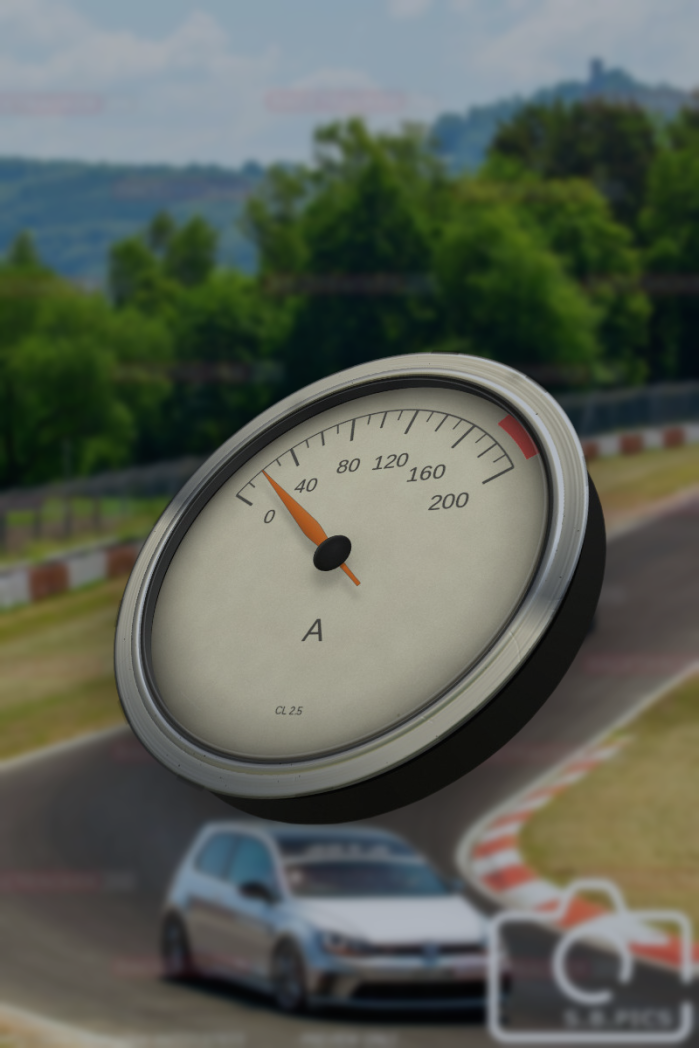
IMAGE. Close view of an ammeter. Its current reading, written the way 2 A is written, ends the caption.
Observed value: 20 A
